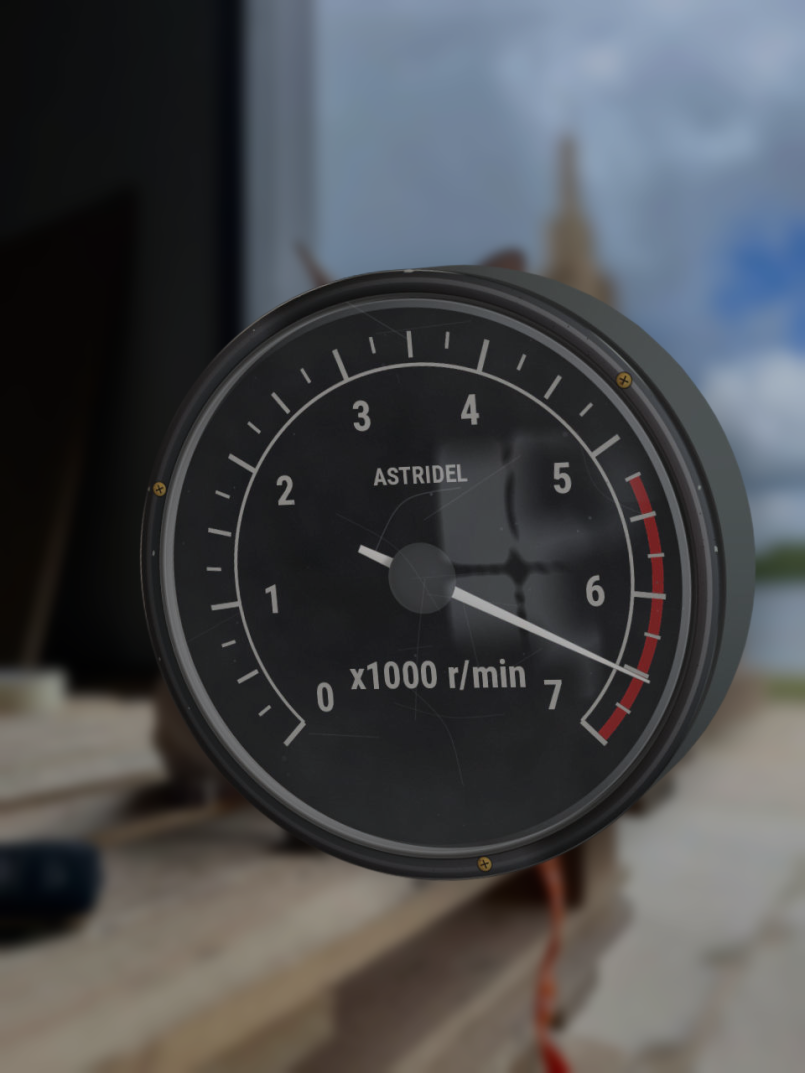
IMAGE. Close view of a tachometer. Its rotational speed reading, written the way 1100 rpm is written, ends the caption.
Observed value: 6500 rpm
